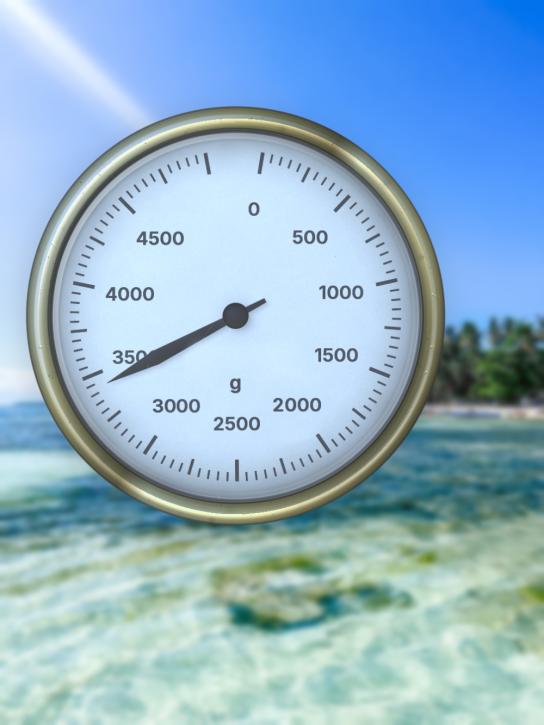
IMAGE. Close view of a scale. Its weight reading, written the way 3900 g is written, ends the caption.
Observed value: 3425 g
